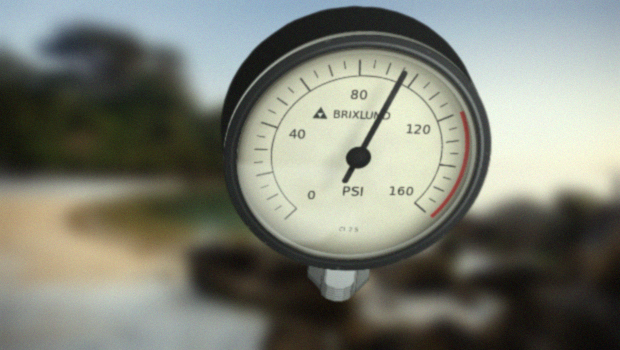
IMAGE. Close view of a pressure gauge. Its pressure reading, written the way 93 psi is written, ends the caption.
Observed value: 95 psi
